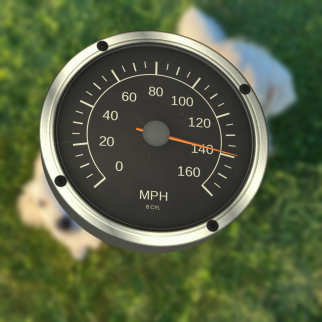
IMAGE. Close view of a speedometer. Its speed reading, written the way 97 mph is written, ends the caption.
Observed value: 140 mph
